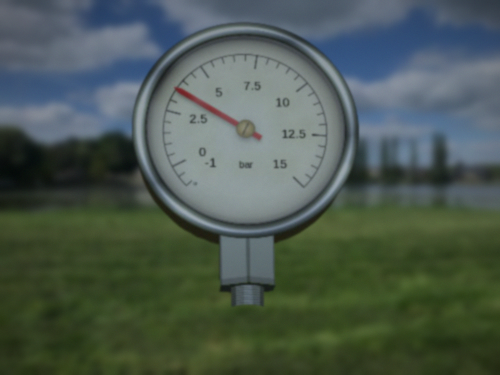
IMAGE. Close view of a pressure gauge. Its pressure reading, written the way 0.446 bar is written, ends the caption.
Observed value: 3.5 bar
